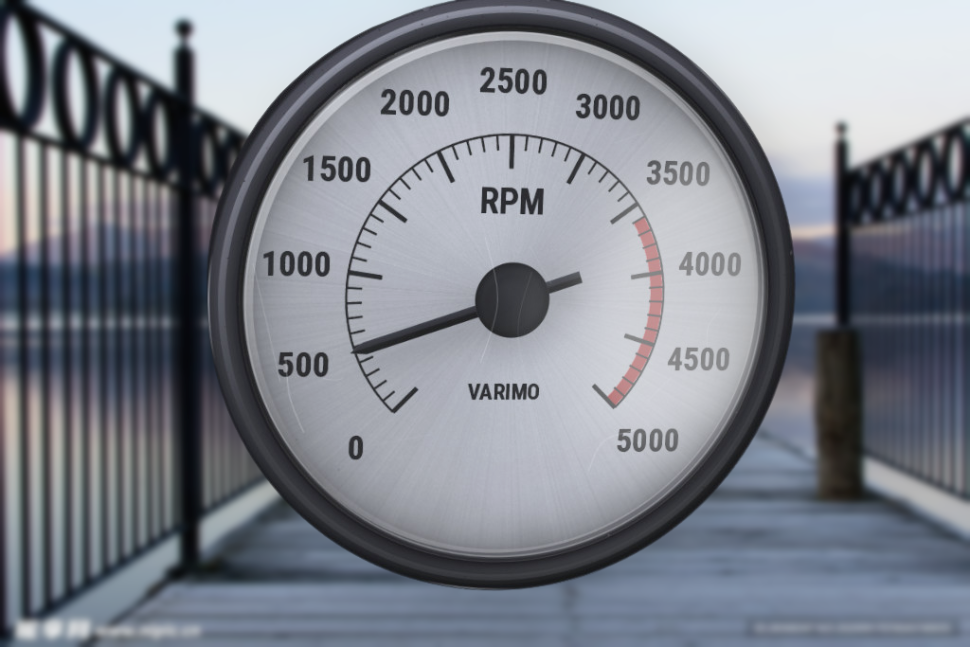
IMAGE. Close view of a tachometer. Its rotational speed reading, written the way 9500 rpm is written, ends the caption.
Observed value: 500 rpm
